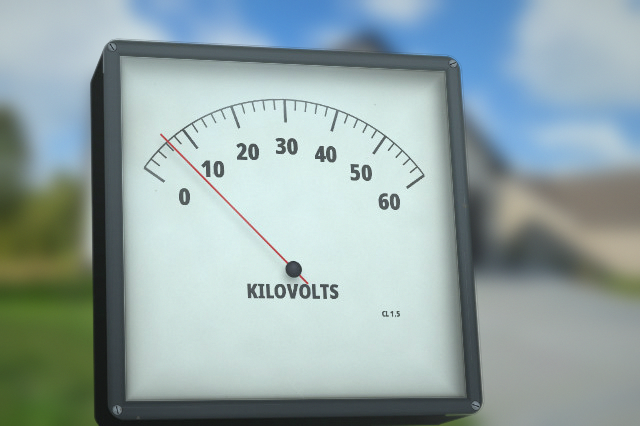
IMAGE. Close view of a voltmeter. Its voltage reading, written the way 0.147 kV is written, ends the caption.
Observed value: 6 kV
